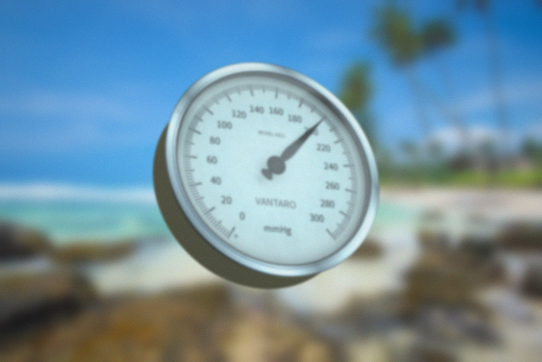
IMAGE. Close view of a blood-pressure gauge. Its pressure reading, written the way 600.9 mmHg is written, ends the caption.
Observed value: 200 mmHg
